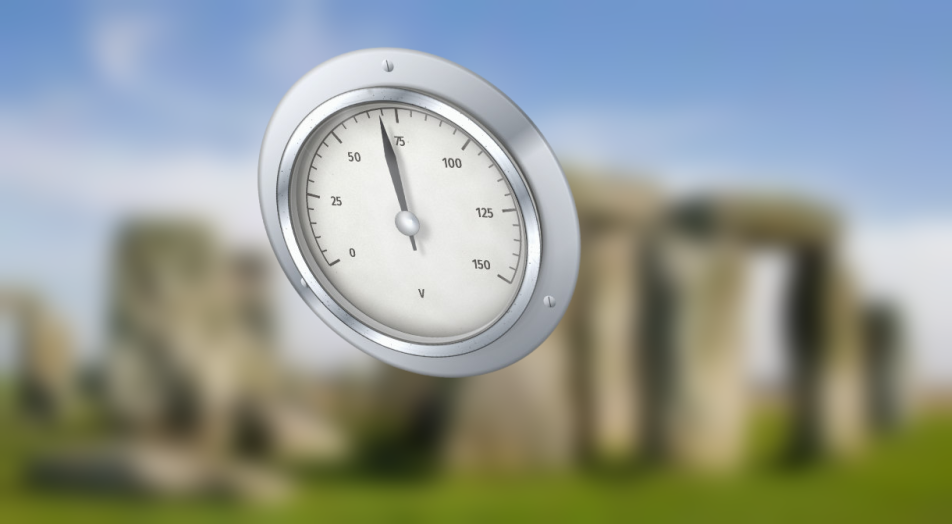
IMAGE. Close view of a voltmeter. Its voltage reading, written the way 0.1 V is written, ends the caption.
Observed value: 70 V
